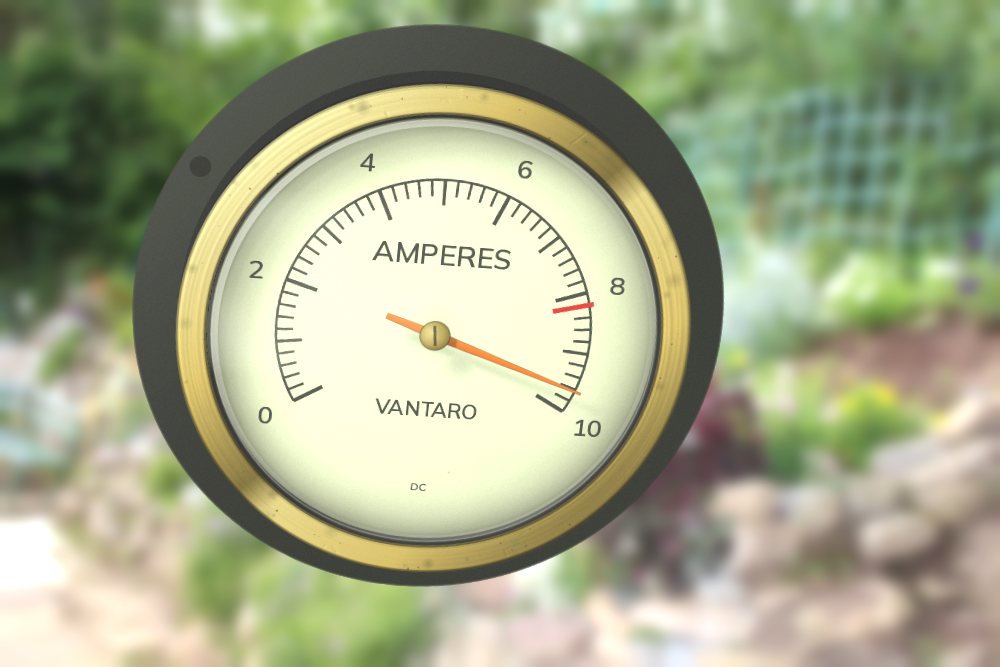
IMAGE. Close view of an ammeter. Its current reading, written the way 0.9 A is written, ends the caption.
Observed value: 9.6 A
